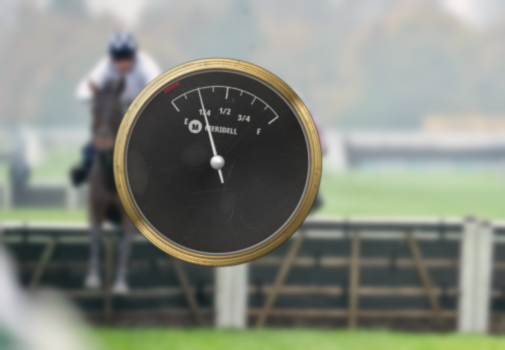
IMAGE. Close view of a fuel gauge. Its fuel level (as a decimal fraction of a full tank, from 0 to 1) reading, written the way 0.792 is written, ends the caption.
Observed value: 0.25
